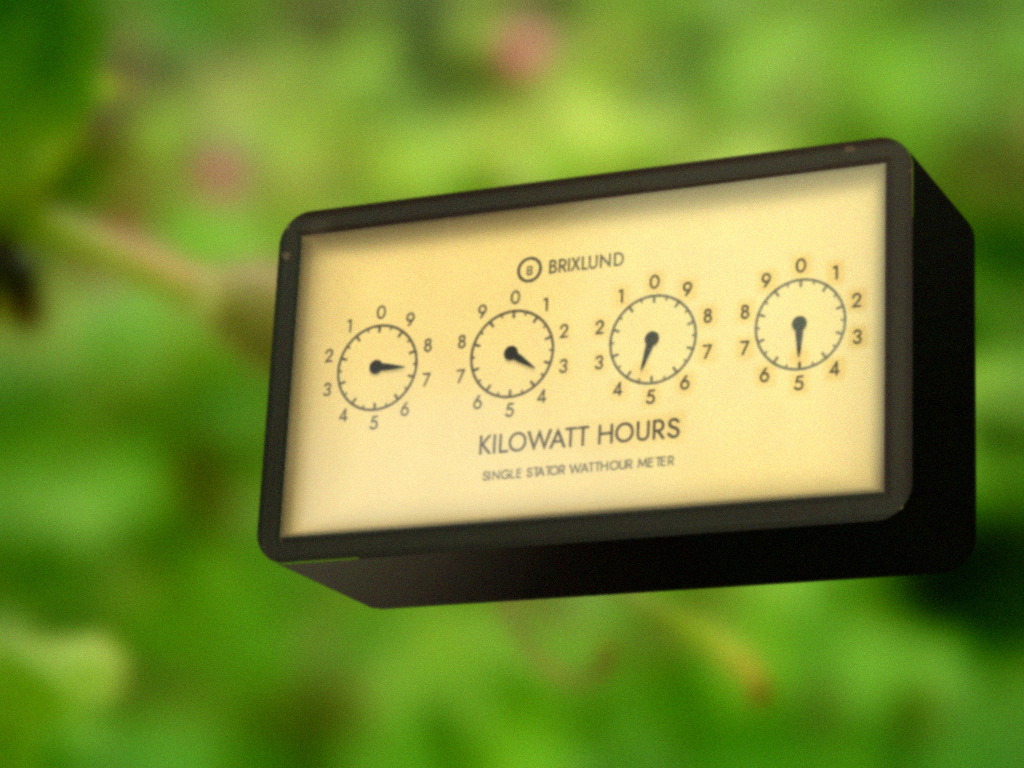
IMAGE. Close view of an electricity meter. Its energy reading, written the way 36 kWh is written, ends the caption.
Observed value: 7345 kWh
